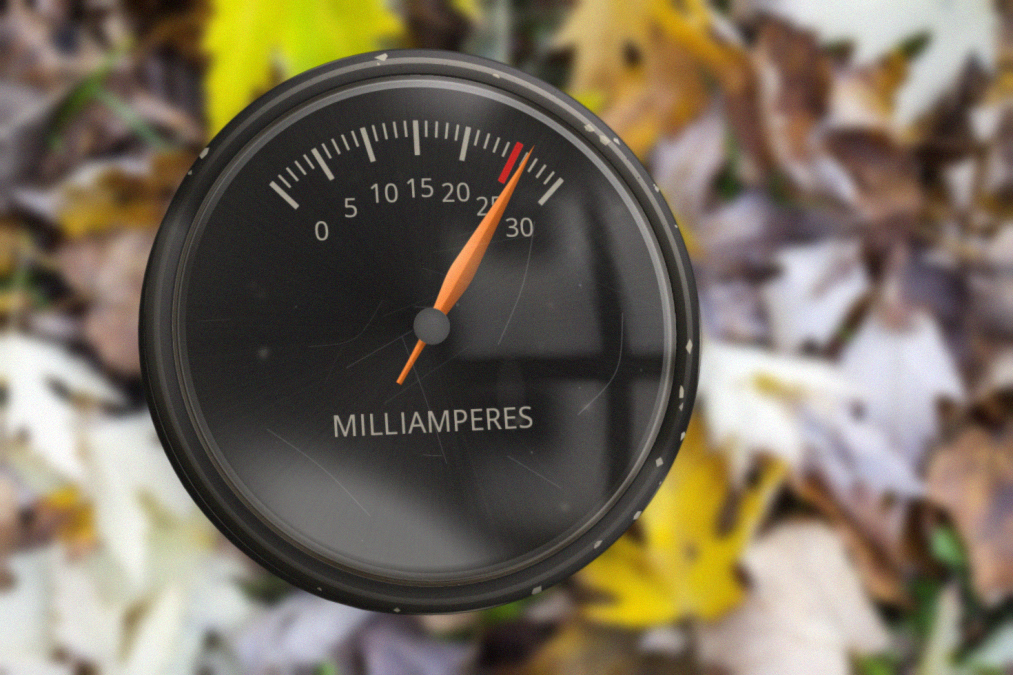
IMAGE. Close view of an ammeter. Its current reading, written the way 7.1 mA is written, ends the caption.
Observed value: 26 mA
